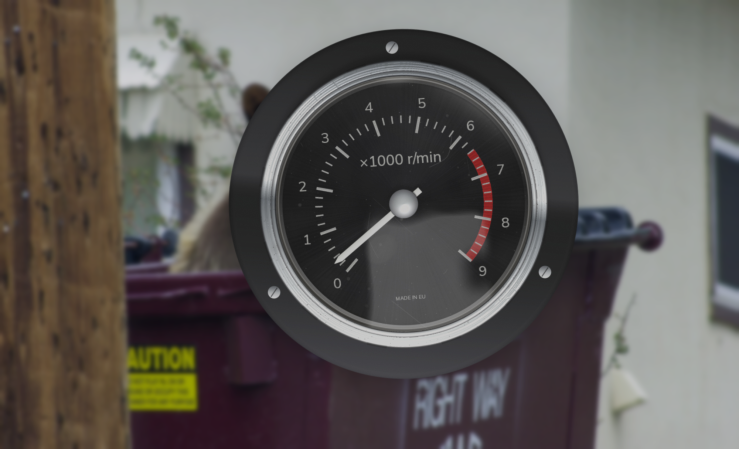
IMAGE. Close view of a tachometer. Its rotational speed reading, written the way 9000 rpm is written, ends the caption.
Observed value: 300 rpm
